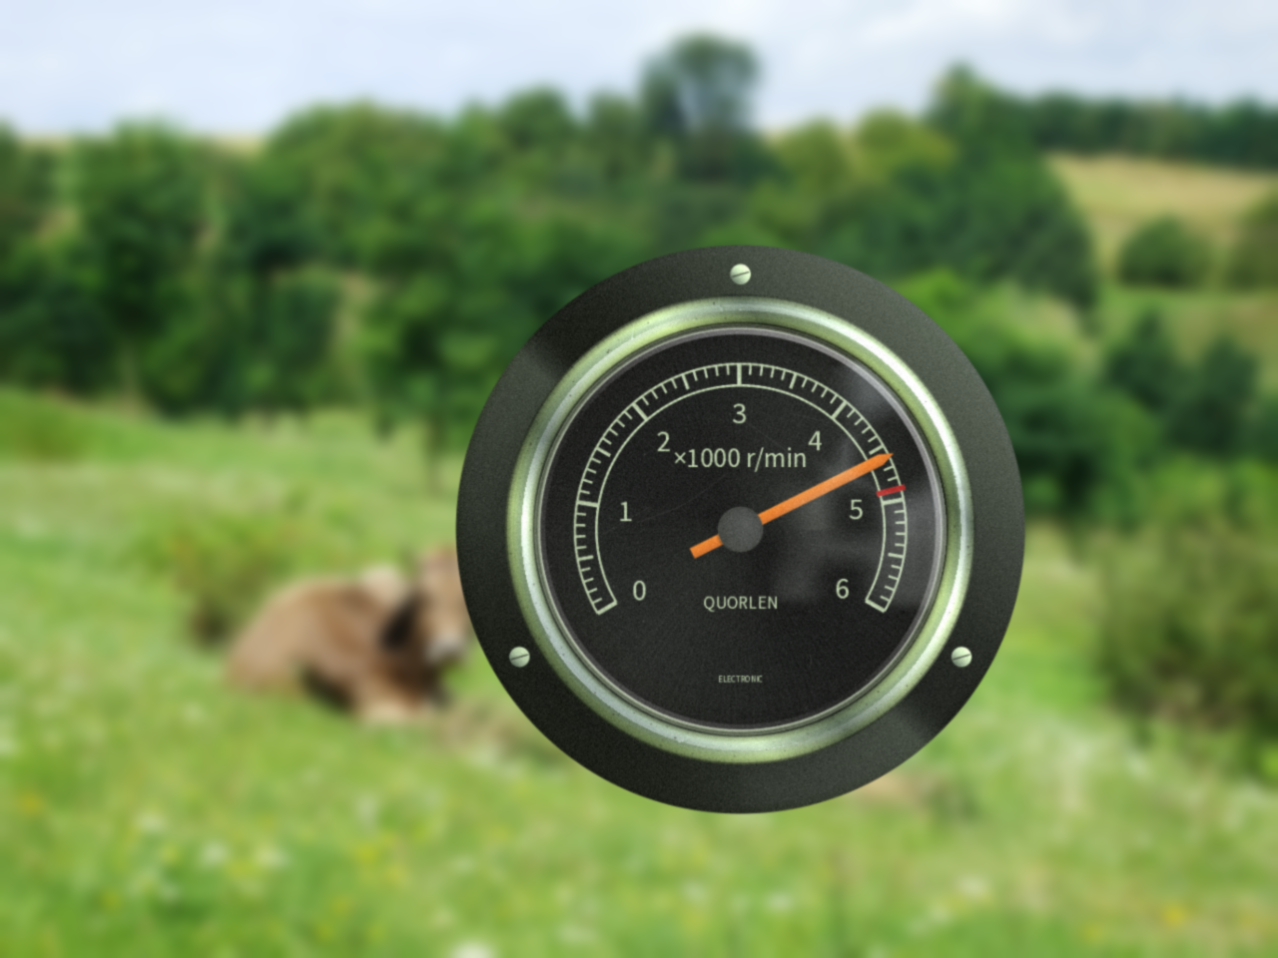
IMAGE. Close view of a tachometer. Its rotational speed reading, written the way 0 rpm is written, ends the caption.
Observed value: 4600 rpm
